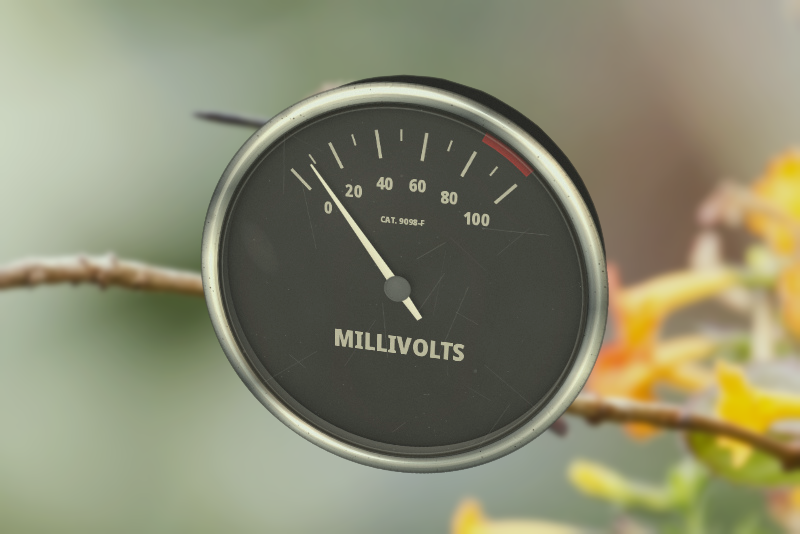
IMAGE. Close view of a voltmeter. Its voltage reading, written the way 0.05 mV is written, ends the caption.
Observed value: 10 mV
